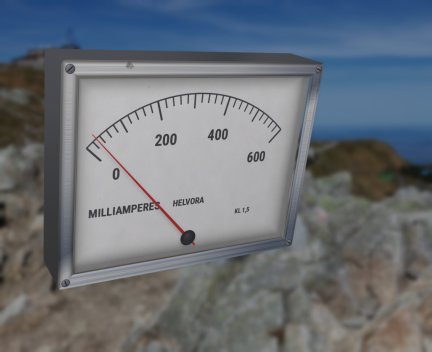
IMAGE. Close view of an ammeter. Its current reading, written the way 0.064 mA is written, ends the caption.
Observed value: 30 mA
